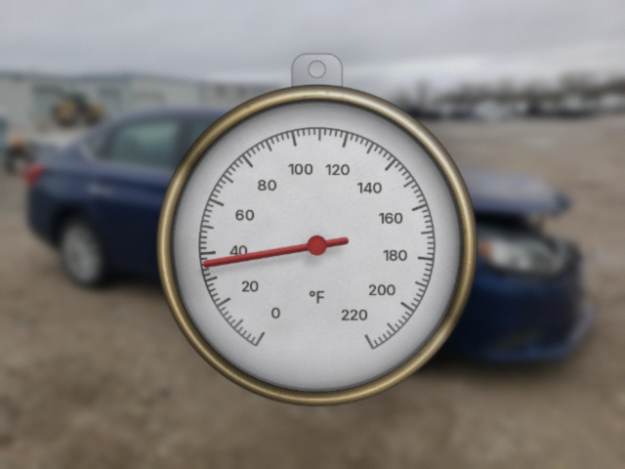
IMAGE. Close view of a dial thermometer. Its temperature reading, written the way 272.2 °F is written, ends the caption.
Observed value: 36 °F
